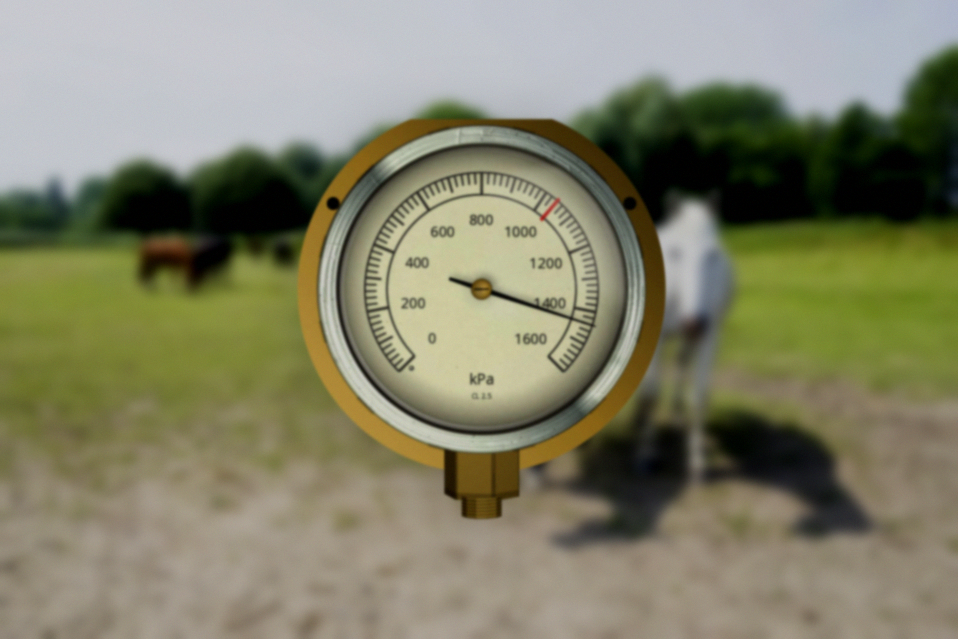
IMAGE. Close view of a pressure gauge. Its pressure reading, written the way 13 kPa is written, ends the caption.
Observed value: 1440 kPa
